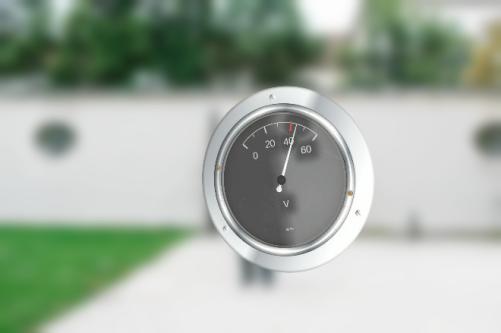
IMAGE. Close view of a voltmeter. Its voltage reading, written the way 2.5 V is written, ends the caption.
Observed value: 45 V
